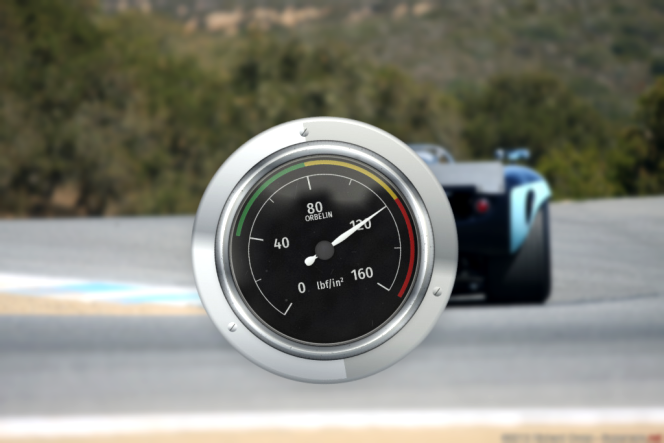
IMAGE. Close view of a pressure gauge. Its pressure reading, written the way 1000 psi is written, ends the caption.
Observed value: 120 psi
